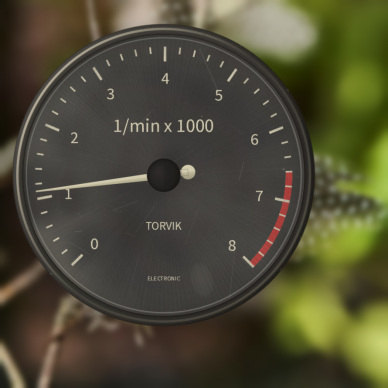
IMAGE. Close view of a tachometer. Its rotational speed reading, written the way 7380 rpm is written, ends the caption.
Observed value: 1100 rpm
